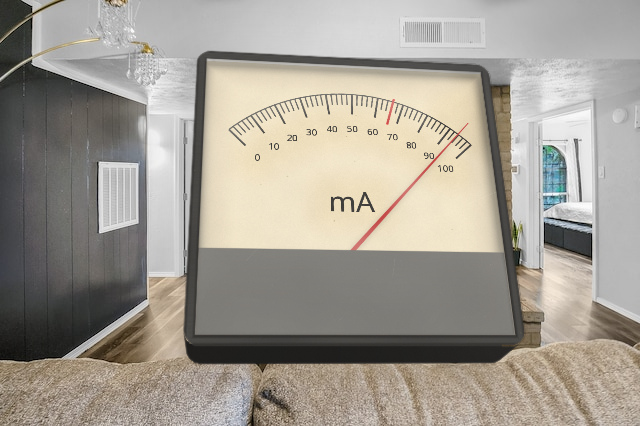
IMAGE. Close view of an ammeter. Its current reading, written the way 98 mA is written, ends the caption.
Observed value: 94 mA
